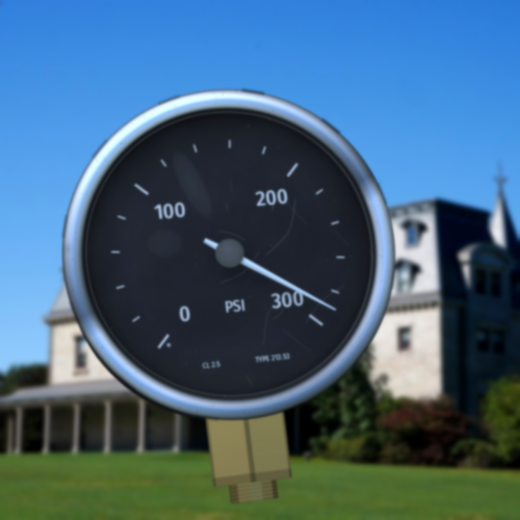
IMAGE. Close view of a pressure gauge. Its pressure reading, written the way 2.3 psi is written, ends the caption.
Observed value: 290 psi
